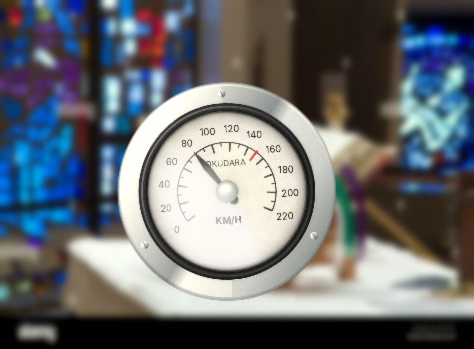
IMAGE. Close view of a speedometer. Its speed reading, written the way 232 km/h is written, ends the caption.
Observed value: 80 km/h
